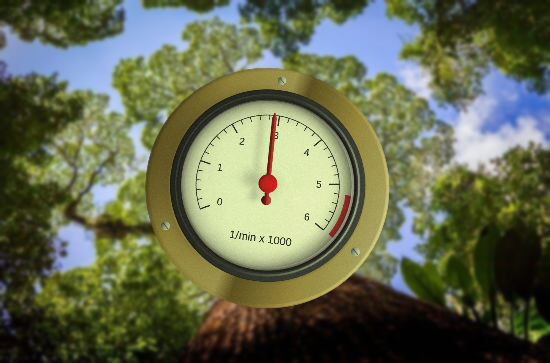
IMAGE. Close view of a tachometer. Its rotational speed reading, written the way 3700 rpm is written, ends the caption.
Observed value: 2900 rpm
